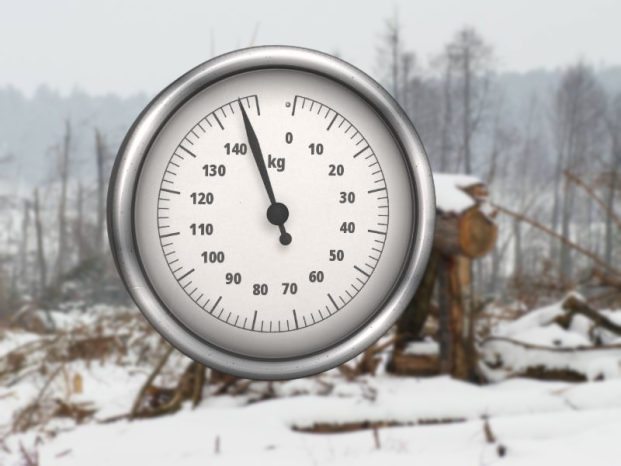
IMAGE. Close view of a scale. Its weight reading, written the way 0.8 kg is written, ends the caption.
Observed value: 146 kg
